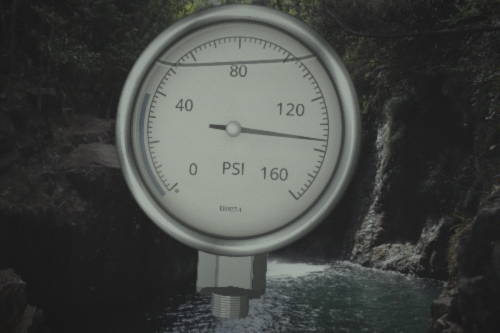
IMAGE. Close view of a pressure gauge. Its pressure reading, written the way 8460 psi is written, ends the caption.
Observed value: 136 psi
